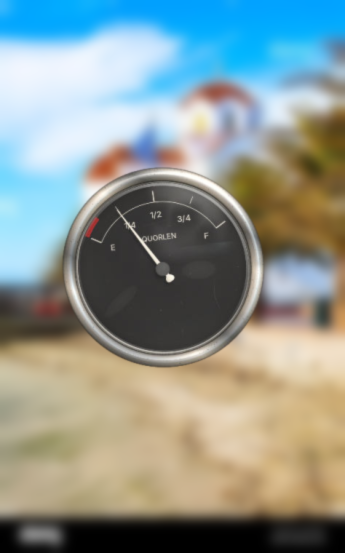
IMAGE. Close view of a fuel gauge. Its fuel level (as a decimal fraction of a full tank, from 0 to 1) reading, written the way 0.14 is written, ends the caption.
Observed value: 0.25
